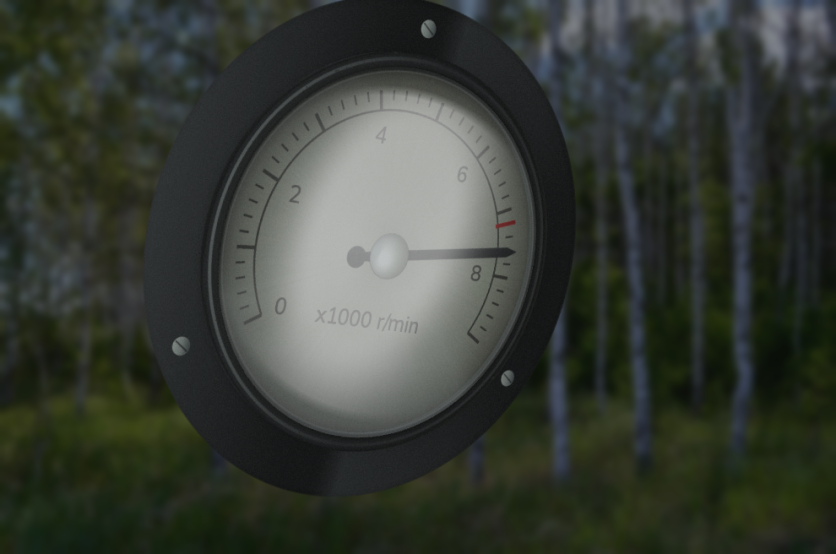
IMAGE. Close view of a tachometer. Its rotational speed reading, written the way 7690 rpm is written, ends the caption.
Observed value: 7600 rpm
